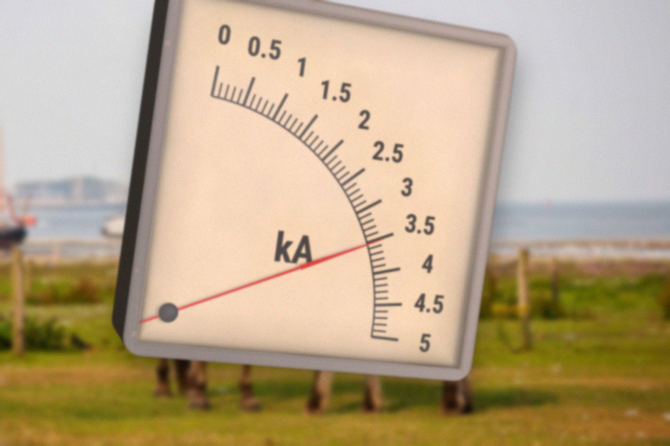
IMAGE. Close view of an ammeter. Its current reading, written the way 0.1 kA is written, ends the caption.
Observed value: 3.5 kA
